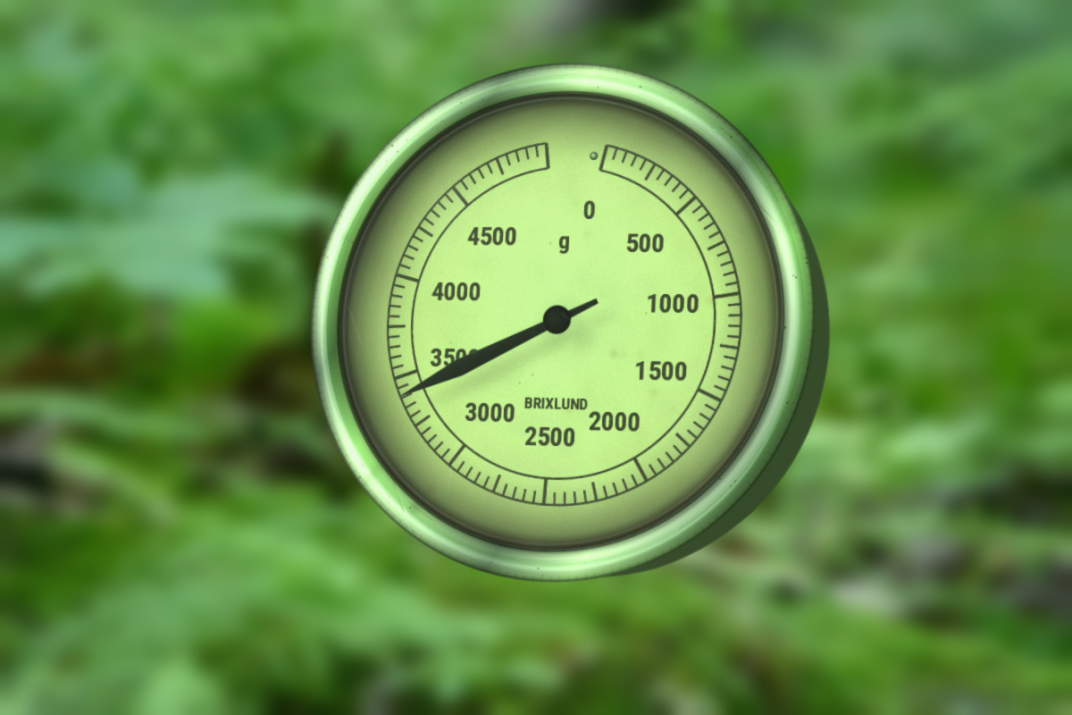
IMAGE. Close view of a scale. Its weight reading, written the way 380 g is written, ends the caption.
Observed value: 3400 g
